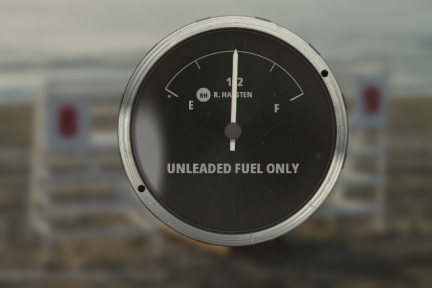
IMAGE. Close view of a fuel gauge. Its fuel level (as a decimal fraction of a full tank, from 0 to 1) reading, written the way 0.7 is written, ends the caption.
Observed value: 0.5
